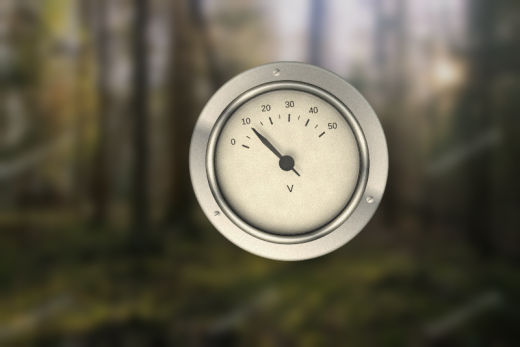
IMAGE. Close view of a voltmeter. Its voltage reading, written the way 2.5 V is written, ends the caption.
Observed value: 10 V
